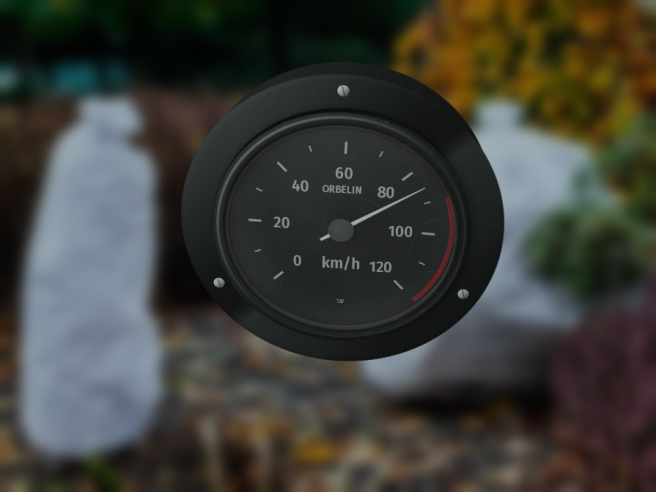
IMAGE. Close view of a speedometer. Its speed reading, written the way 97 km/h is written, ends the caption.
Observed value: 85 km/h
